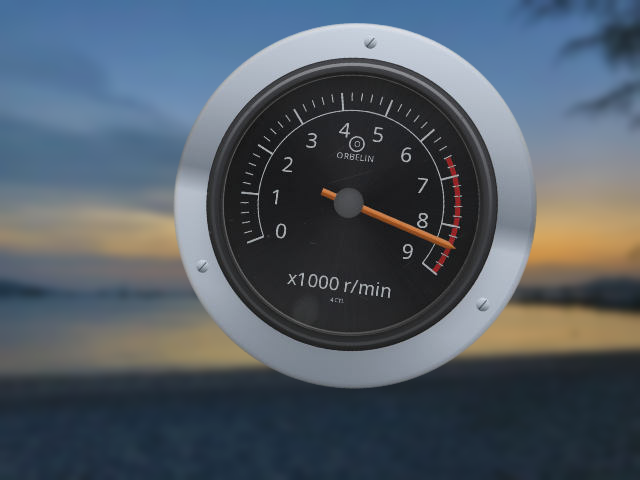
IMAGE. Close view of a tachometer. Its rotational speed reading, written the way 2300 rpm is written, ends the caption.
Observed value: 8400 rpm
